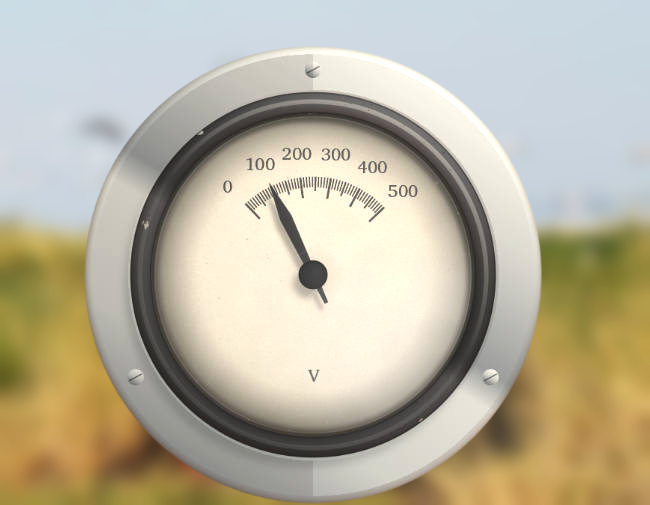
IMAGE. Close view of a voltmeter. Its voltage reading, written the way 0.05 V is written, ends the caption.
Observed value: 100 V
